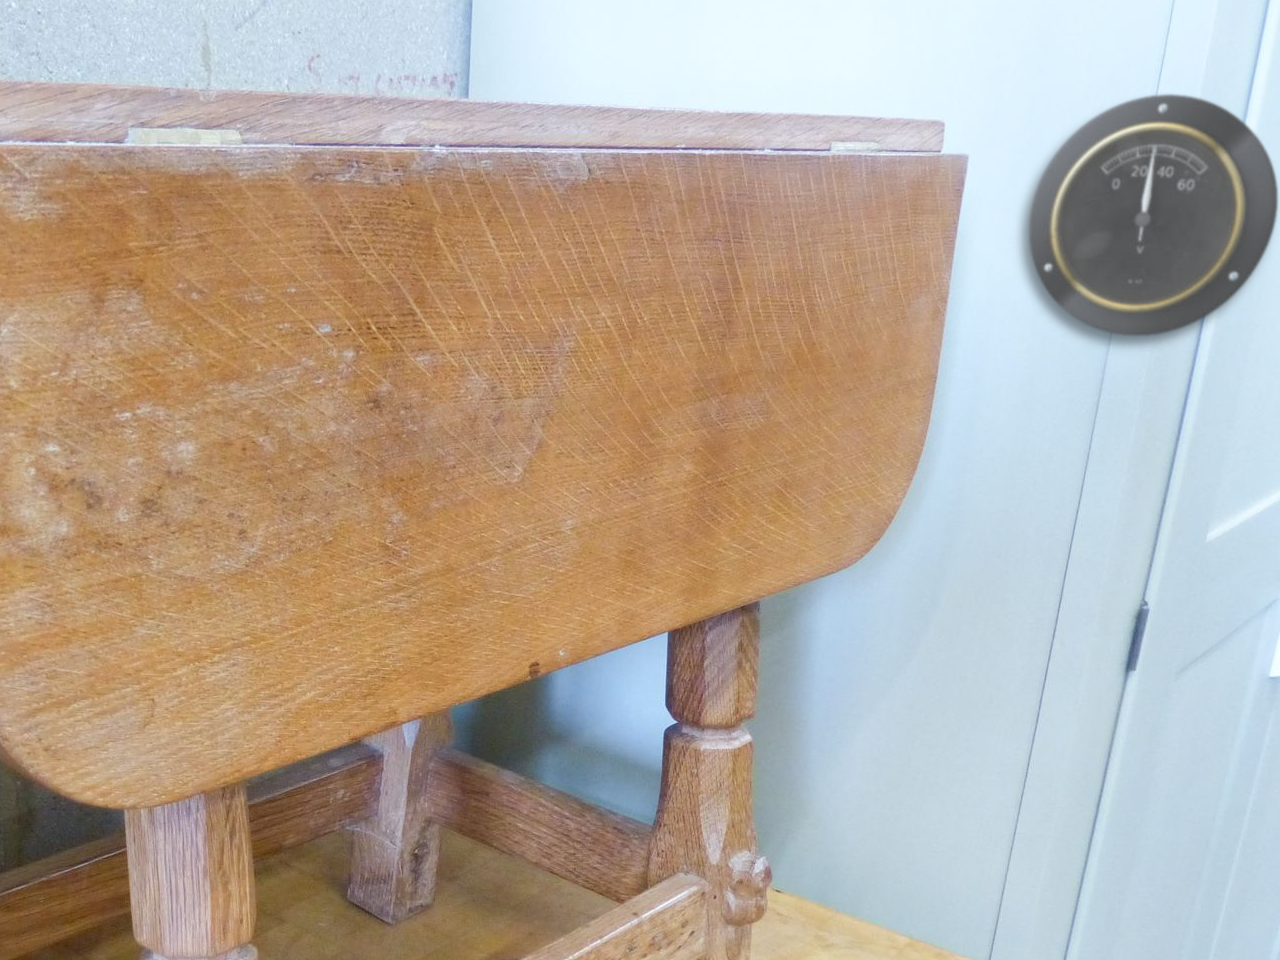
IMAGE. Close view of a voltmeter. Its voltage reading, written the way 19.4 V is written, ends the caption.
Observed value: 30 V
